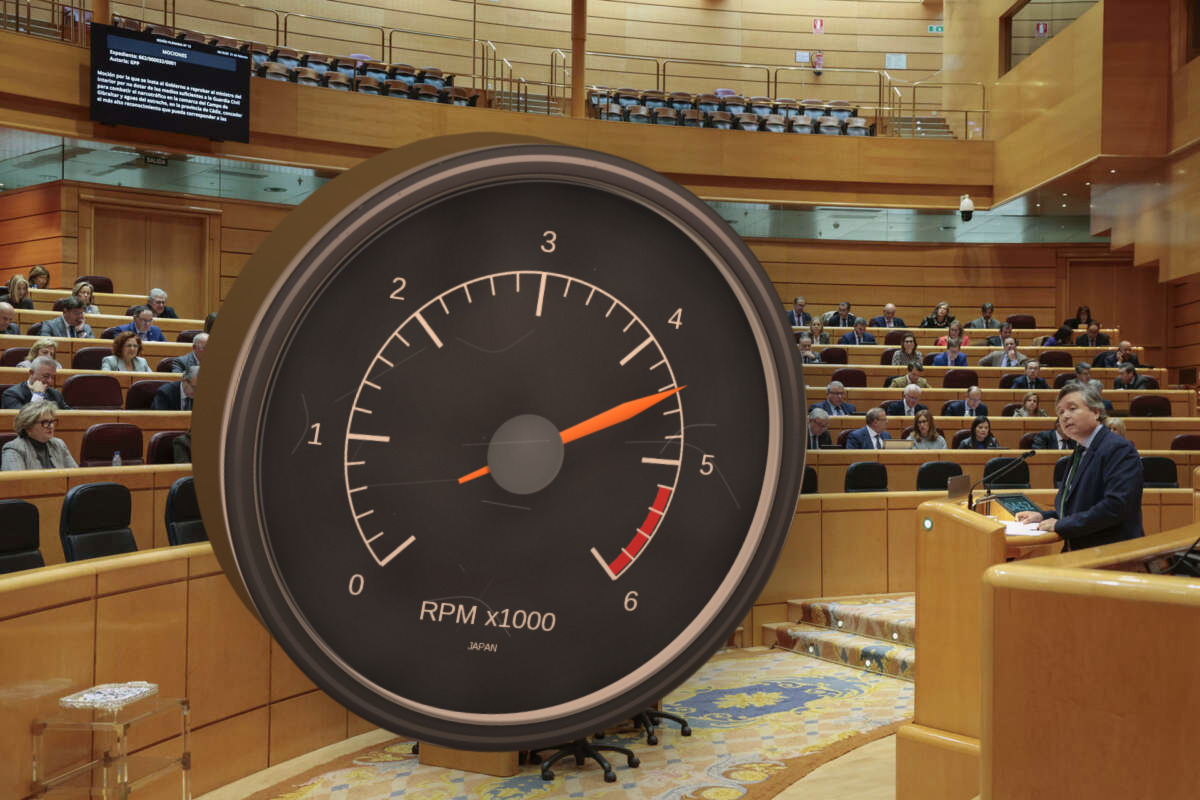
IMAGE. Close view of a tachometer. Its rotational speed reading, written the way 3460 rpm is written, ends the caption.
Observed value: 4400 rpm
